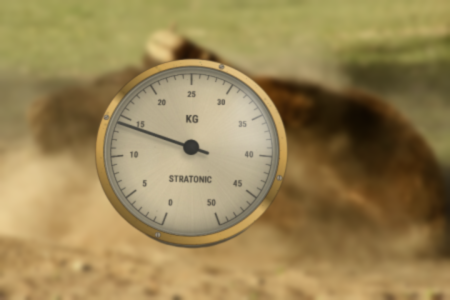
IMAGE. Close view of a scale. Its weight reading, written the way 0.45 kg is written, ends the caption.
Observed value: 14 kg
